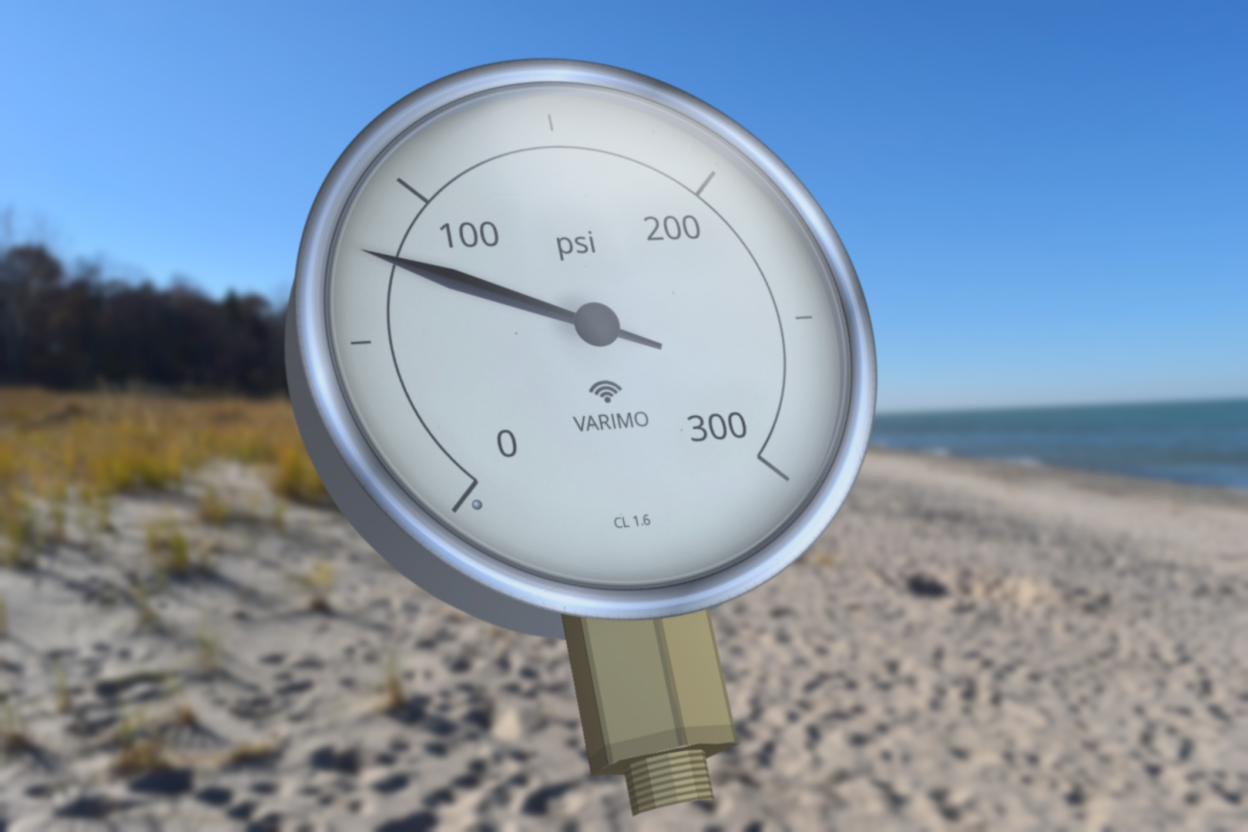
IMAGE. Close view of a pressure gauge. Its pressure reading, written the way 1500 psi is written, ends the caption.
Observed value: 75 psi
